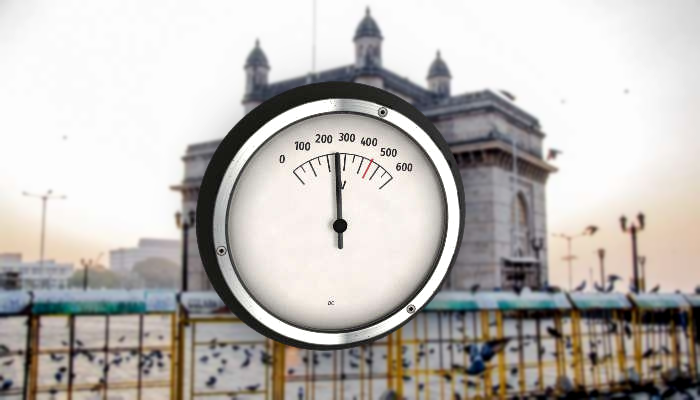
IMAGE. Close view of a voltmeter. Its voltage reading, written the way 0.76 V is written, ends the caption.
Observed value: 250 V
